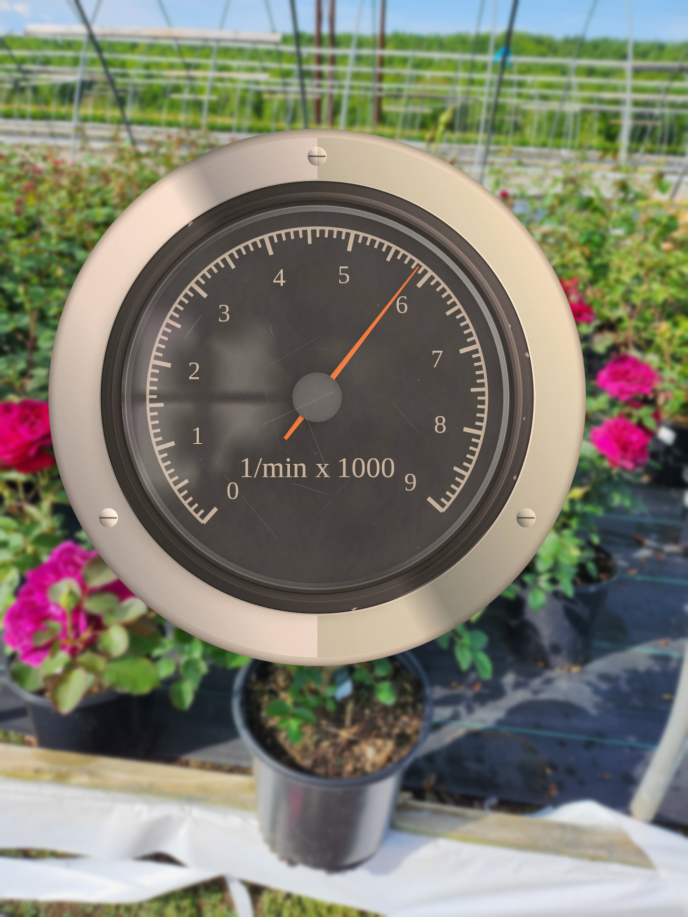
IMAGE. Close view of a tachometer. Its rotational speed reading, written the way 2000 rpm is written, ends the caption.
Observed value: 5850 rpm
